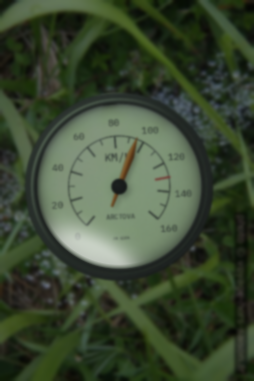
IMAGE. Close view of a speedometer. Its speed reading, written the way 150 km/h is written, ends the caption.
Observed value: 95 km/h
